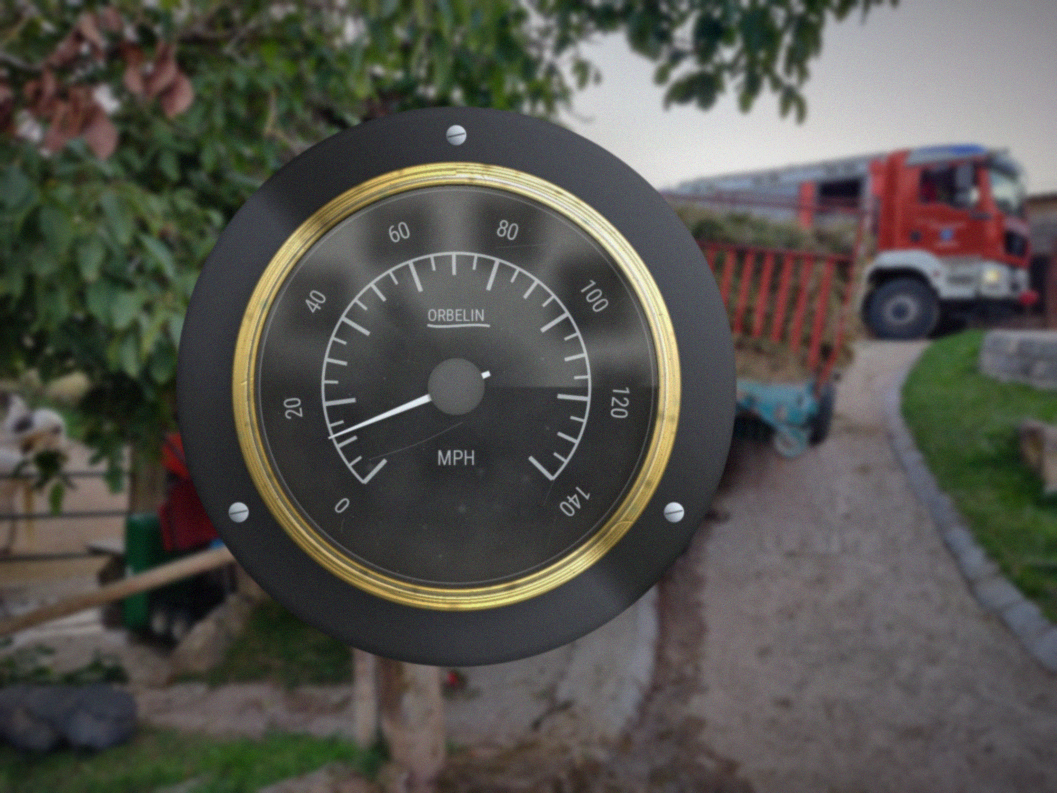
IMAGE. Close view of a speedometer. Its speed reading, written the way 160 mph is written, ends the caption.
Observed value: 12.5 mph
